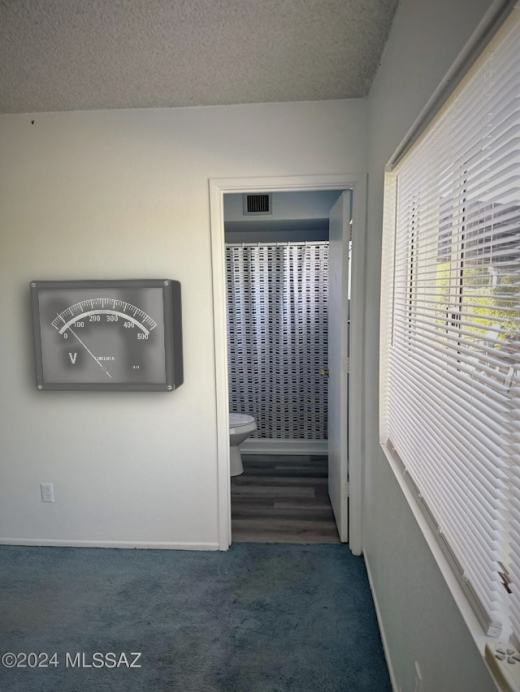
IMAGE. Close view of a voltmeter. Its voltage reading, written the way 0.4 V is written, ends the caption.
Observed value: 50 V
